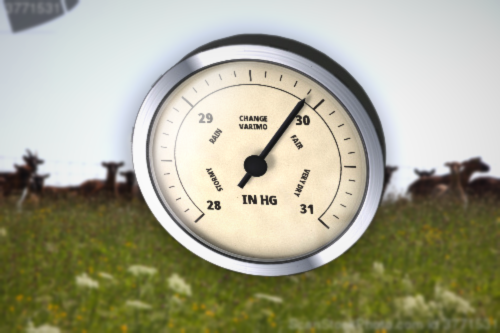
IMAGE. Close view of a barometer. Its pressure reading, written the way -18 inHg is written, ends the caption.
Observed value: 29.9 inHg
